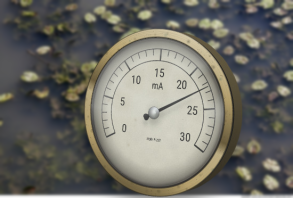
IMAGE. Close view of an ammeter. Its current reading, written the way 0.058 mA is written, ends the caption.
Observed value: 22.5 mA
